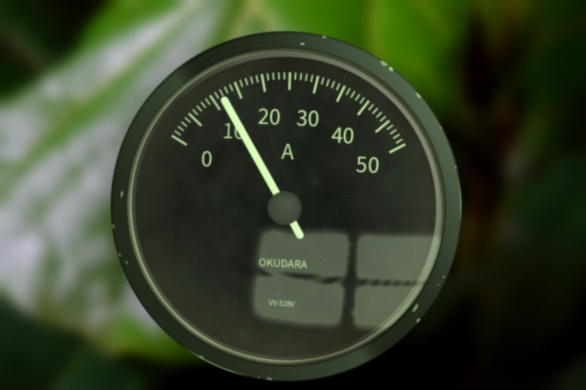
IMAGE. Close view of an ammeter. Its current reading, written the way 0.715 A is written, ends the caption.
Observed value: 12 A
